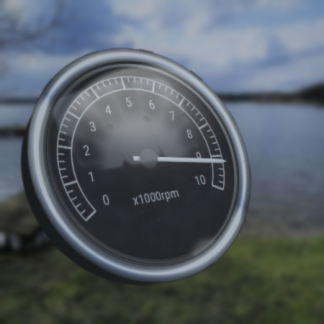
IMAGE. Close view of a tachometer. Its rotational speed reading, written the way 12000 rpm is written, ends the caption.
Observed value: 9200 rpm
